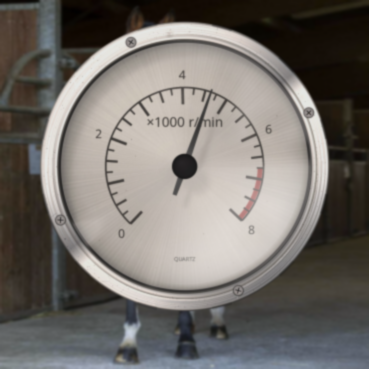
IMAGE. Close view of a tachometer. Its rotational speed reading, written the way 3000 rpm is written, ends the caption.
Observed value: 4625 rpm
